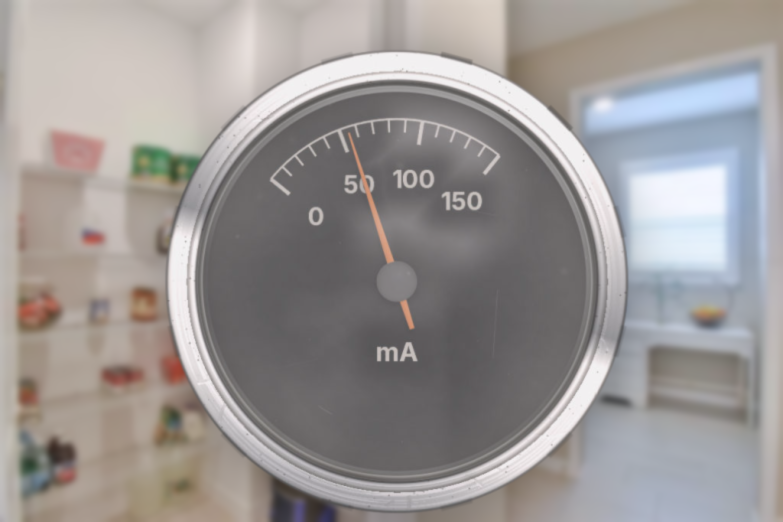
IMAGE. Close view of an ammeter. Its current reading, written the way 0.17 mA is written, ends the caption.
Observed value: 55 mA
